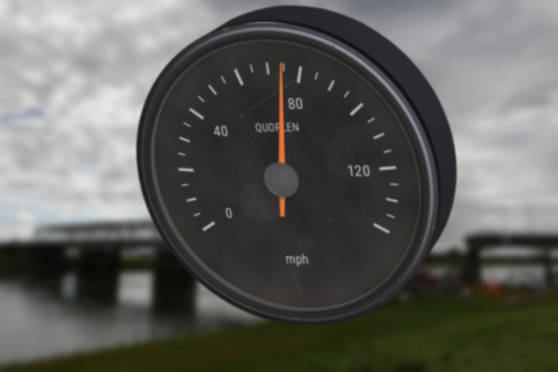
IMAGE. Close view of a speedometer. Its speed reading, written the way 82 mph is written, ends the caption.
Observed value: 75 mph
